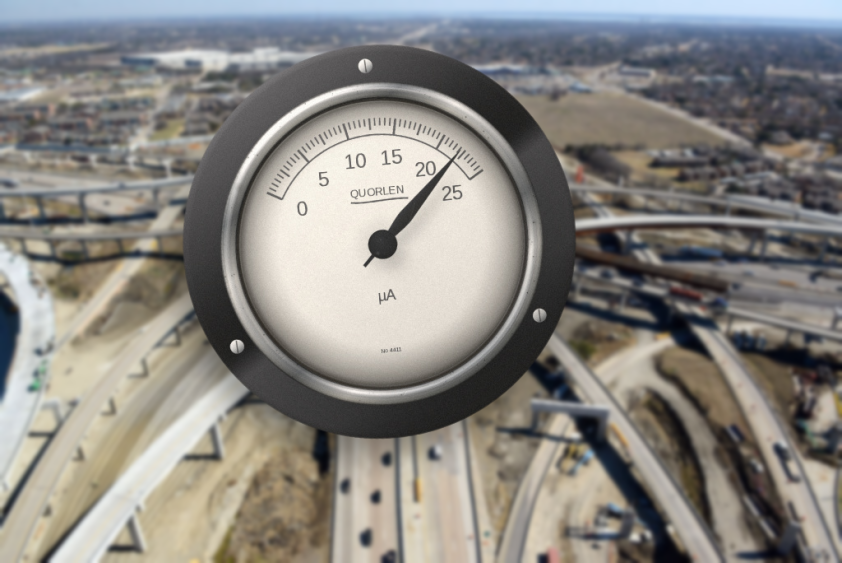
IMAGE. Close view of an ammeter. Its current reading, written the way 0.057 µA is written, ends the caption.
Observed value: 22 µA
